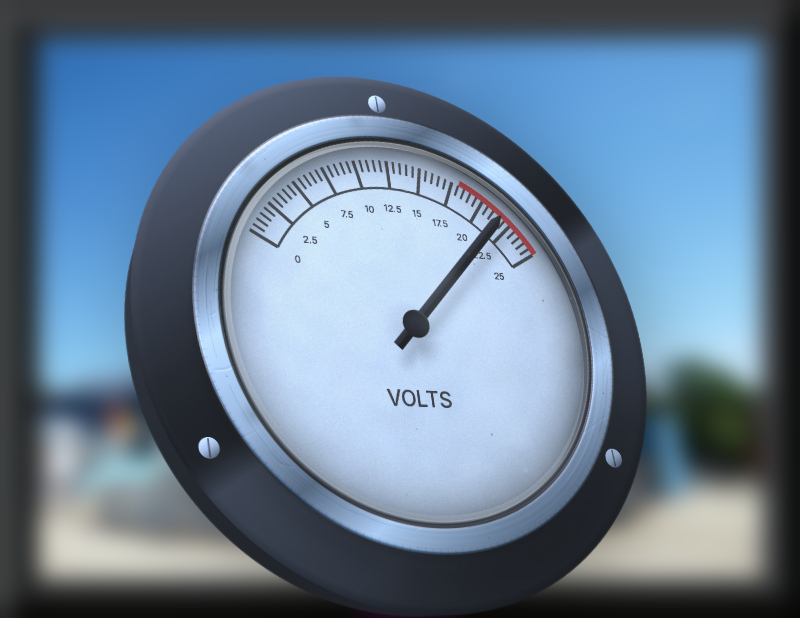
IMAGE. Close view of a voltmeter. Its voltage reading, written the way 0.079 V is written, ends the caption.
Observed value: 21.5 V
